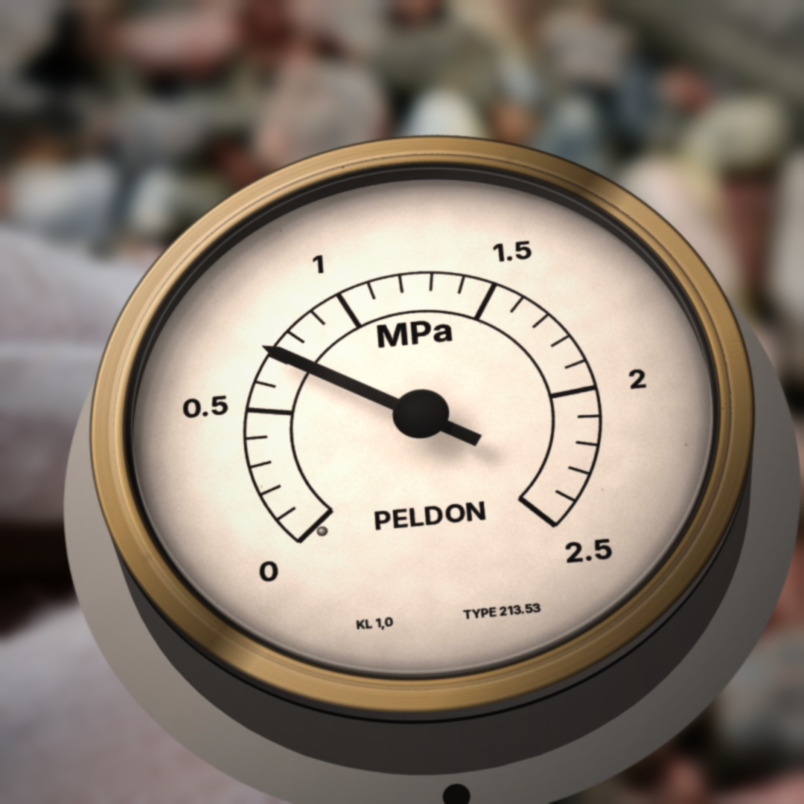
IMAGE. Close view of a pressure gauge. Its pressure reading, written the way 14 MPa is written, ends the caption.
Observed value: 0.7 MPa
